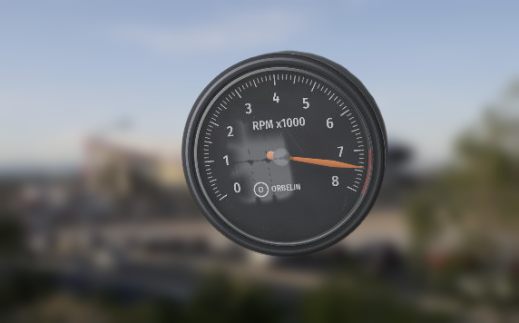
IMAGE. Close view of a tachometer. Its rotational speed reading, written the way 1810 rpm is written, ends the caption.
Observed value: 7400 rpm
